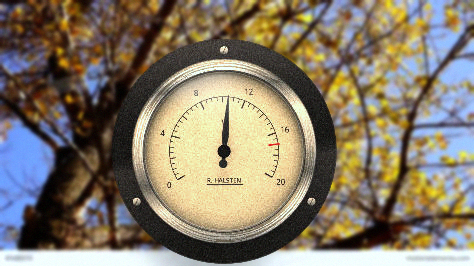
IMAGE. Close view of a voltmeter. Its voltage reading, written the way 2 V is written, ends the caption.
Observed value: 10.5 V
